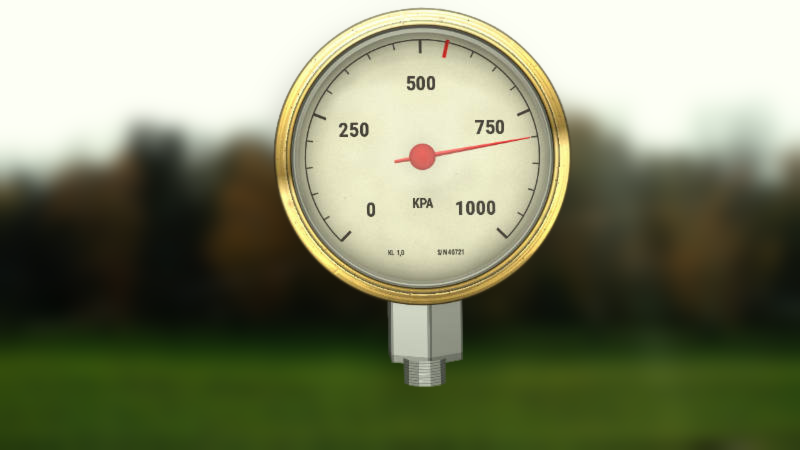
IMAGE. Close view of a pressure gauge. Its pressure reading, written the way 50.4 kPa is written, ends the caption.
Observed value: 800 kPa
